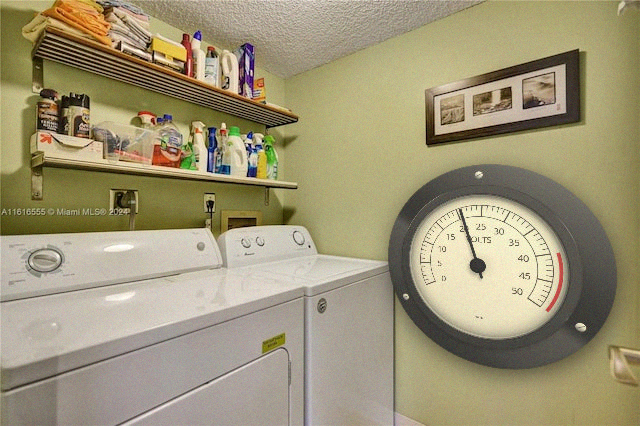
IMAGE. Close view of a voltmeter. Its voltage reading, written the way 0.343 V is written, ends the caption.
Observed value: 21 V
